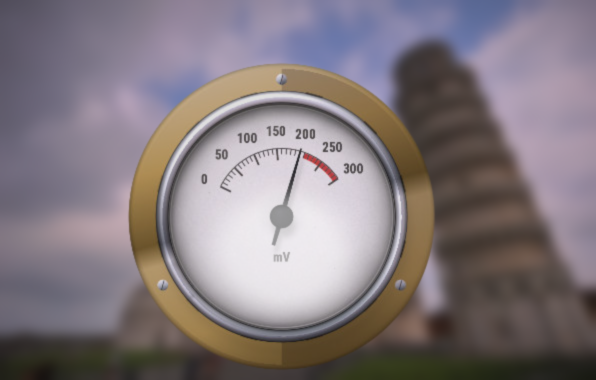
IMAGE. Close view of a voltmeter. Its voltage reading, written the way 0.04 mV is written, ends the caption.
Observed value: 200 mV
